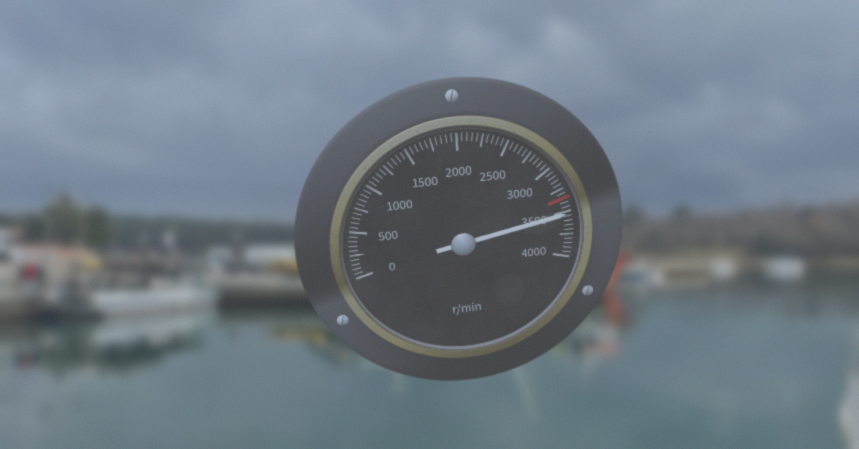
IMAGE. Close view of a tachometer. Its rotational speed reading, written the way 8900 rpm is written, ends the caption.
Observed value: 3500 rpm
